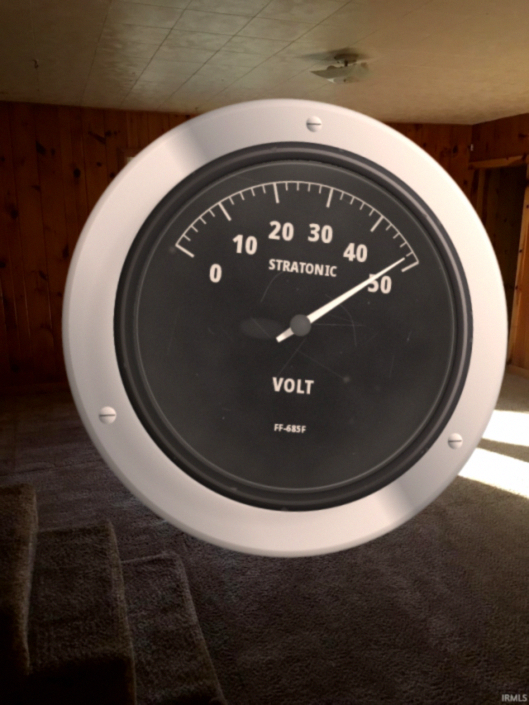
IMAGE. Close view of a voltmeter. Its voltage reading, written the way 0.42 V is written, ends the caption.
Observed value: 48 V
